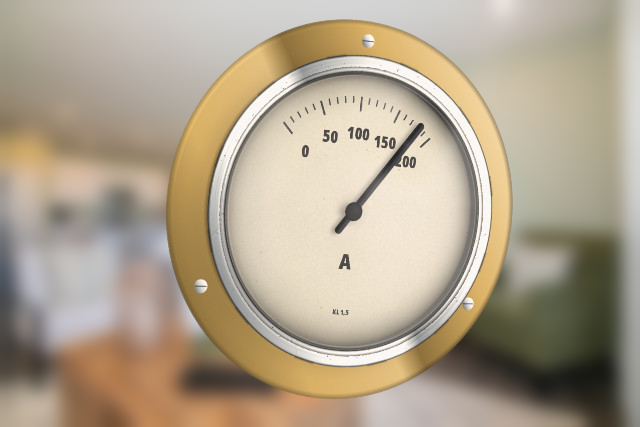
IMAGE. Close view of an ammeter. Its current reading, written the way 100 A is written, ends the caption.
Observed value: 180 A
